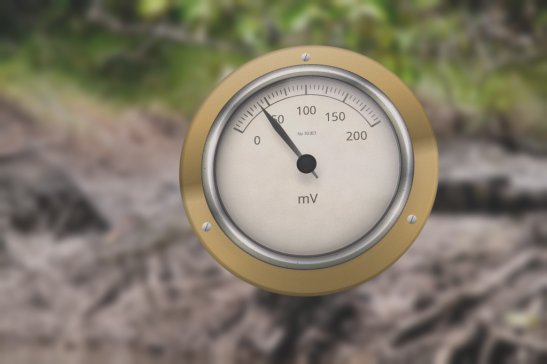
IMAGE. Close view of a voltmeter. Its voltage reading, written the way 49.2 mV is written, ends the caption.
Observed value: 40 mV
